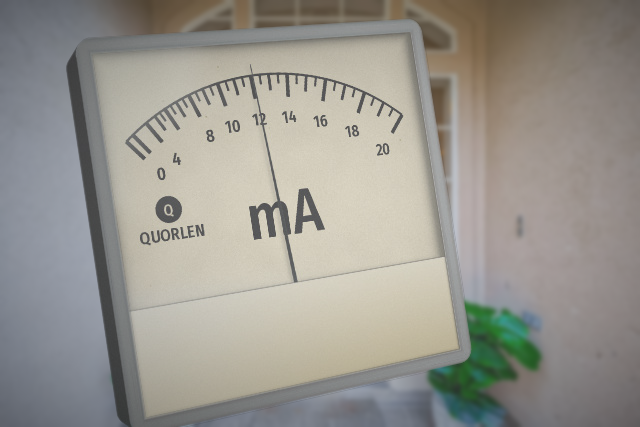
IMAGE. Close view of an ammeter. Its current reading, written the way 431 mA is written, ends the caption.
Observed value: 12 mA
